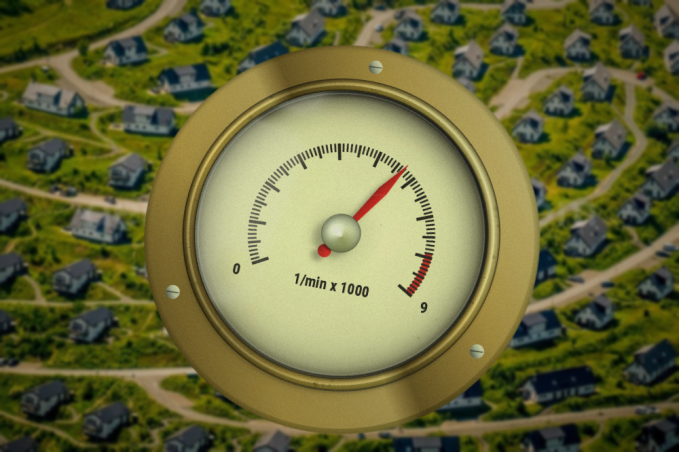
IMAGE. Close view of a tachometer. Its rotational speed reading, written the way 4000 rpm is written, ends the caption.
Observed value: 5700 rpm
